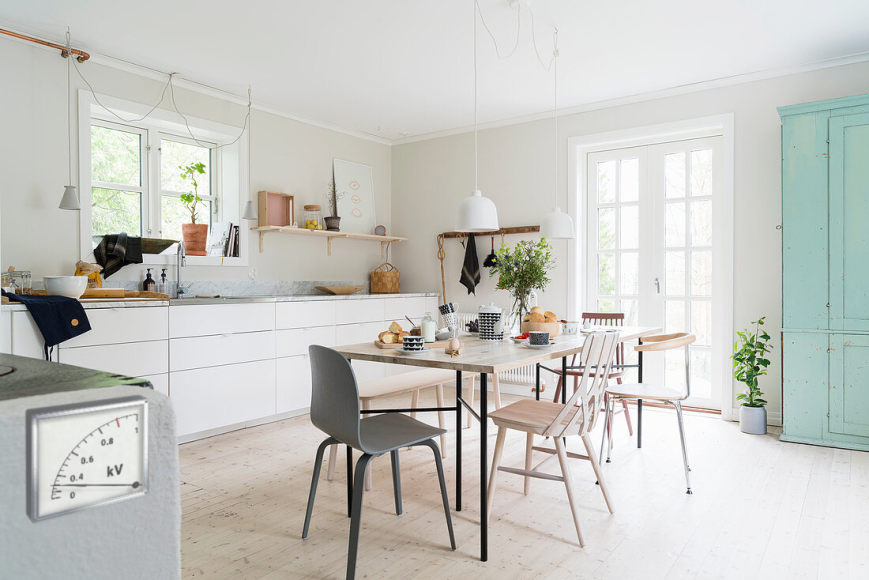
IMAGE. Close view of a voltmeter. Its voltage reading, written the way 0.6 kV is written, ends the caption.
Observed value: 0.3 kV
